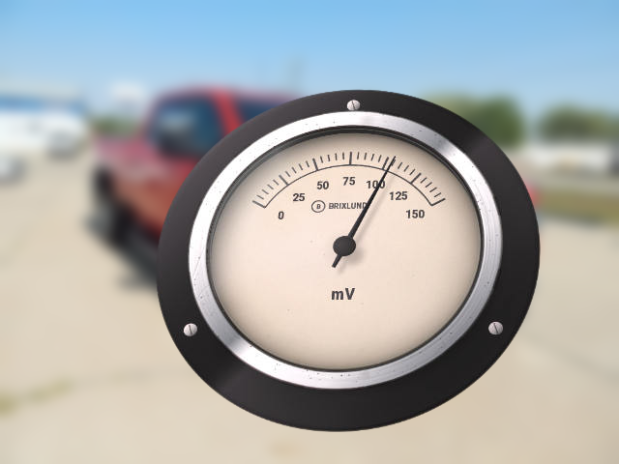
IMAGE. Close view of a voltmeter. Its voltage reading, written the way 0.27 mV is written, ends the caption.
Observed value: 105 mV
